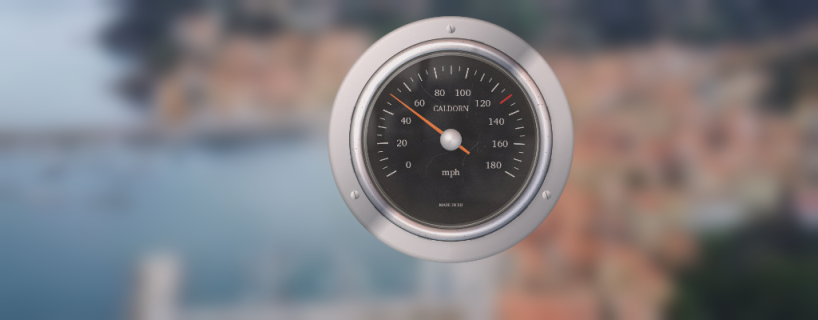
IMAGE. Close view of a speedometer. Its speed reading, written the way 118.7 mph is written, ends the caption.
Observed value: 50 mph
